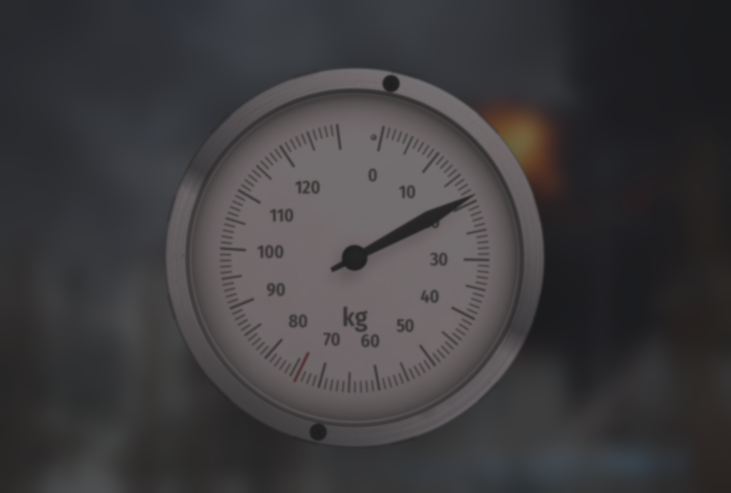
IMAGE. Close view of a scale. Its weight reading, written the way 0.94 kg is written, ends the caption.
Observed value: 19 kg
